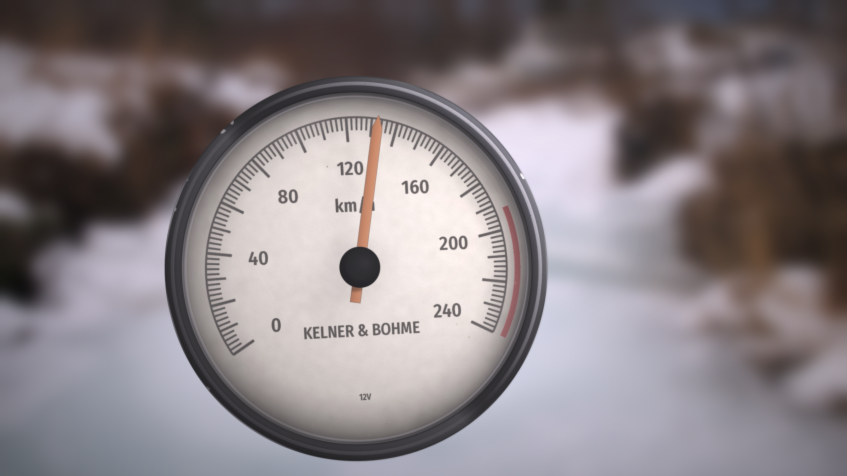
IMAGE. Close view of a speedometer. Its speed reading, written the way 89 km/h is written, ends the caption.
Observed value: 132 km/h
